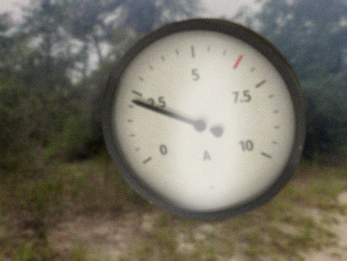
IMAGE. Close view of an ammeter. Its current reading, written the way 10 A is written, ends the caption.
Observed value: 2.25 A
